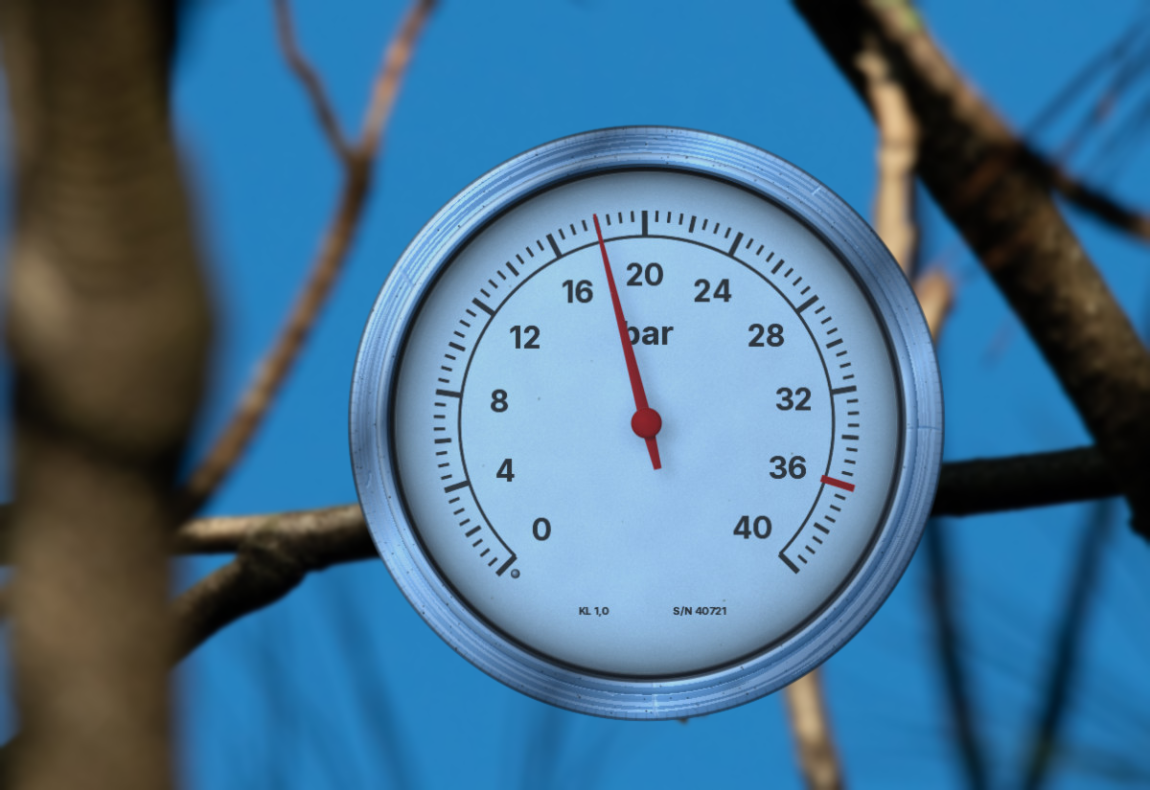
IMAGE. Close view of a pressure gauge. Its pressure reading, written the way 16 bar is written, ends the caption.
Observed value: 18 bar
